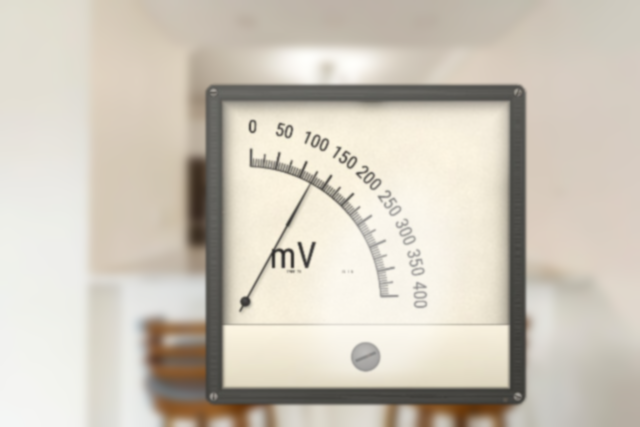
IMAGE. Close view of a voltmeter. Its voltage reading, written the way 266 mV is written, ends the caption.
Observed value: 125 mV
